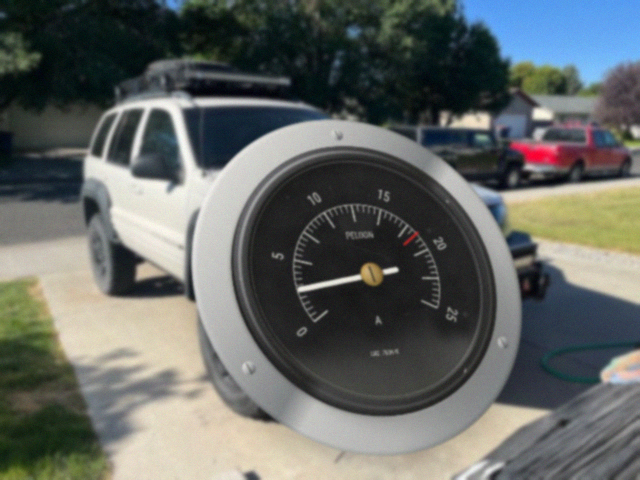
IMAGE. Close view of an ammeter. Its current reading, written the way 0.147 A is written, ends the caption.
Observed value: 2.5 A
